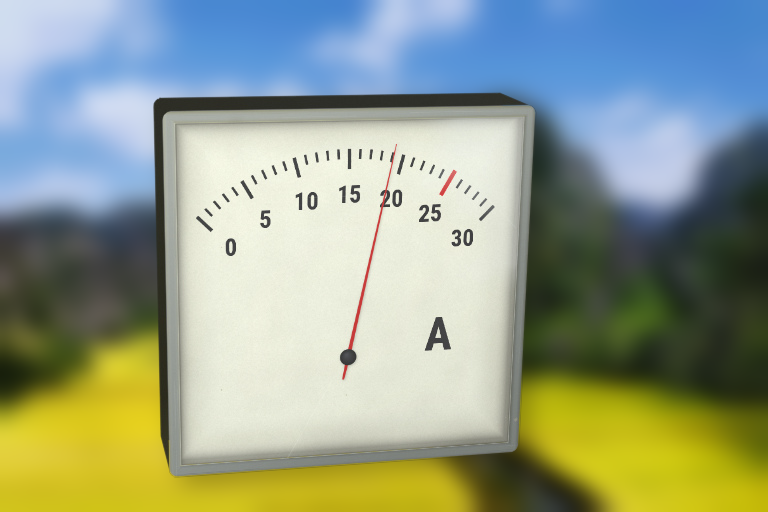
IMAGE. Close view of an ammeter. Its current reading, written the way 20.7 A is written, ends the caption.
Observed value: 19 A
